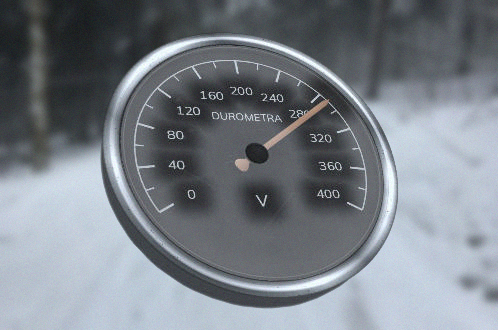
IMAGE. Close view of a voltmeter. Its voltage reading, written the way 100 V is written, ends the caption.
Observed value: 290 V
